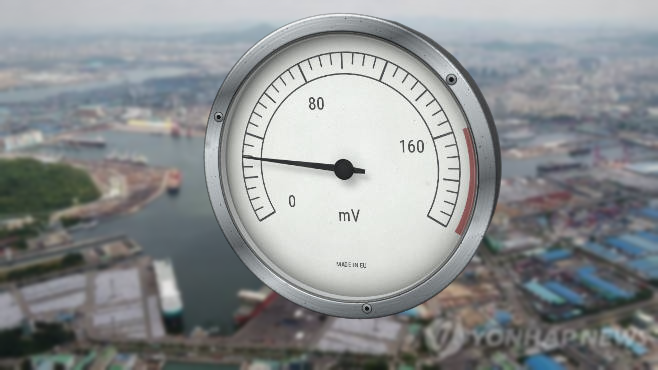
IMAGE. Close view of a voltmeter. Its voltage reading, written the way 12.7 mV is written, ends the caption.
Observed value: 30 mV
